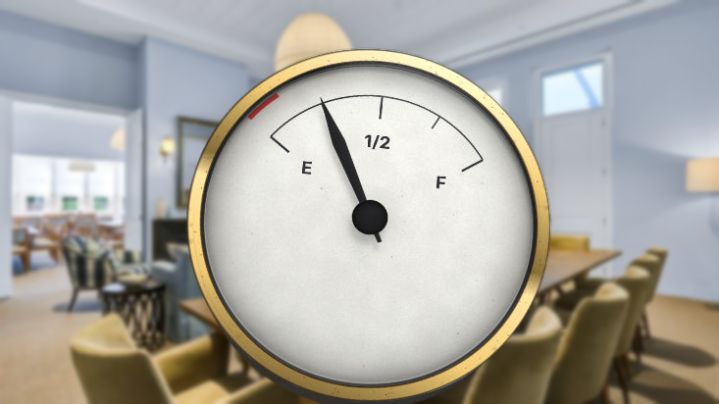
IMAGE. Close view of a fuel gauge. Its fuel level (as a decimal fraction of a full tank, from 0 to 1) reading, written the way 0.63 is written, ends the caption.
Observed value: 0.25
